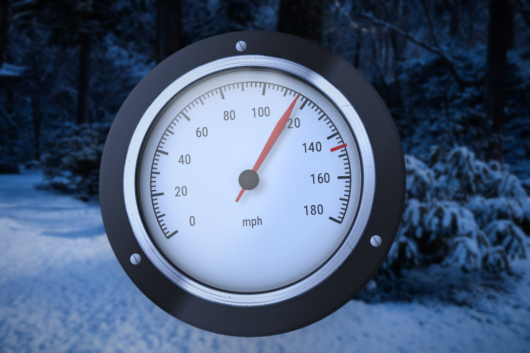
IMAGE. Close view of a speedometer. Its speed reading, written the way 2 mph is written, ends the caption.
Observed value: 116 mph
